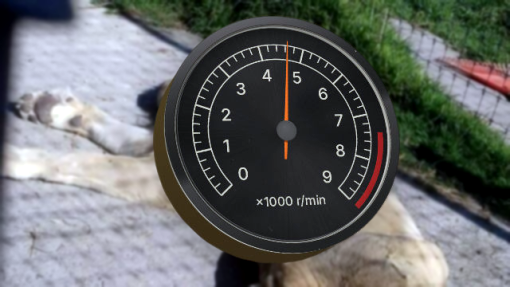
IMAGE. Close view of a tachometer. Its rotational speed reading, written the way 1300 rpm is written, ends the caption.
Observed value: 4600 rpm
